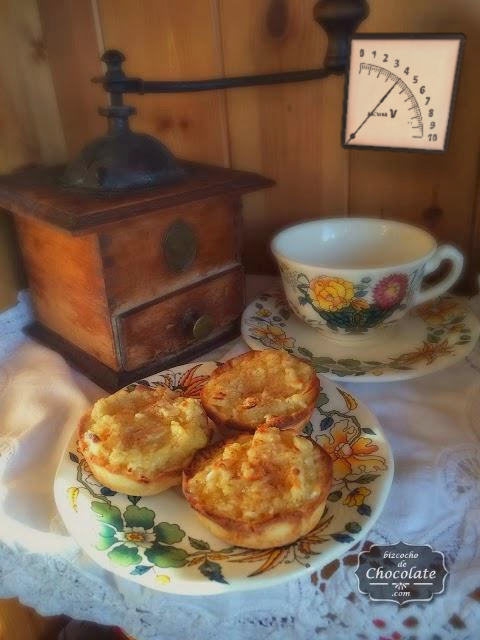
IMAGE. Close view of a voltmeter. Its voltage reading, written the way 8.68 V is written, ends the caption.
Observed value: 4 V
